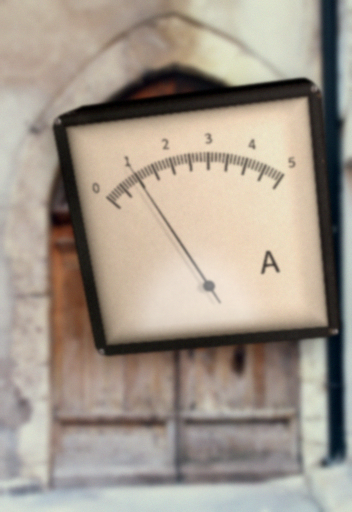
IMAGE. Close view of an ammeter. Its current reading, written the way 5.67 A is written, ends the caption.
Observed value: 1 A
